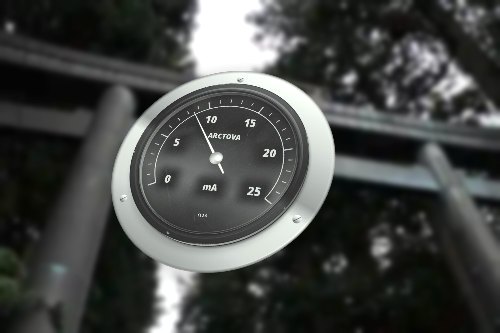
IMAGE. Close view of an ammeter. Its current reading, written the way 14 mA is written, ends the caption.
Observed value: 8.5 mA
